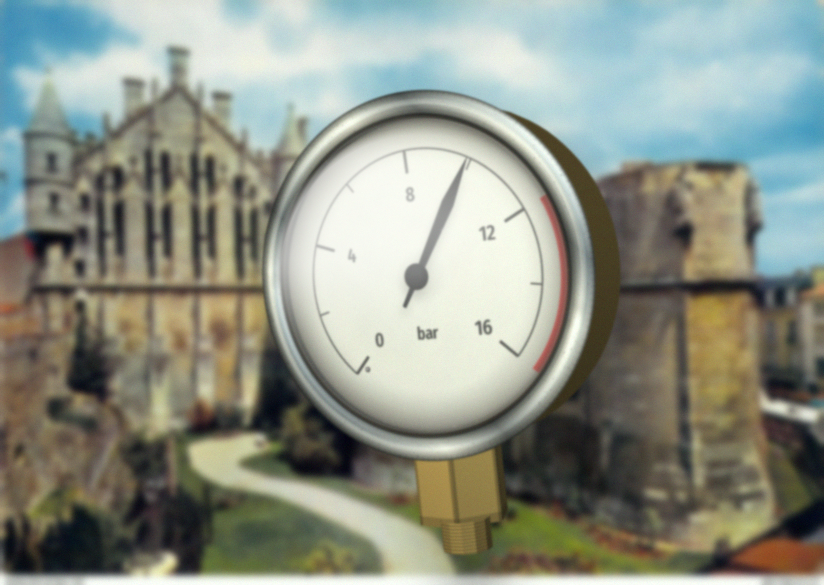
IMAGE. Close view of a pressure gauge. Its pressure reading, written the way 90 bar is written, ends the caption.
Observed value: 10 bar
